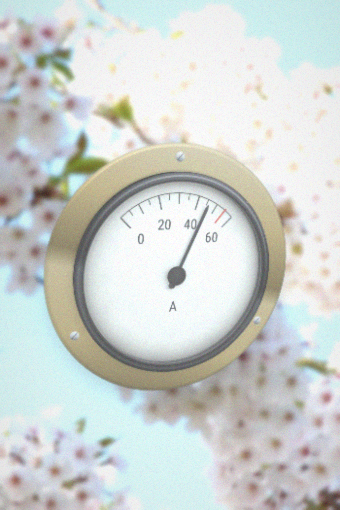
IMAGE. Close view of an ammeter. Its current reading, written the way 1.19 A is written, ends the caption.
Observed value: 45 A
